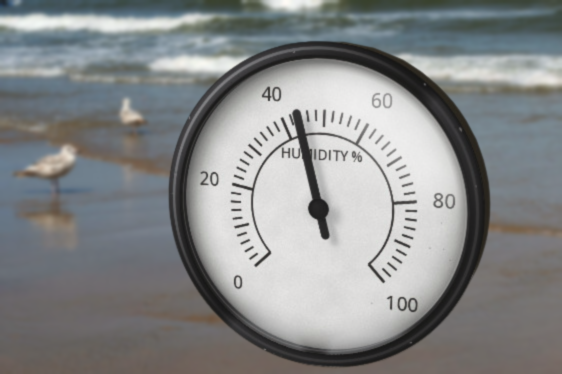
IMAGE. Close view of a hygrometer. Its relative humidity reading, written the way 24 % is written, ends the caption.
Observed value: 44 %
